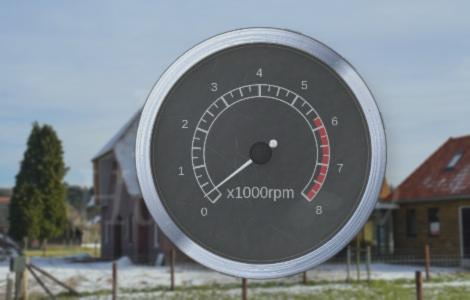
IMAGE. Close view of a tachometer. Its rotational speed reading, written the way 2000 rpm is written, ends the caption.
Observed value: 250 rpm
